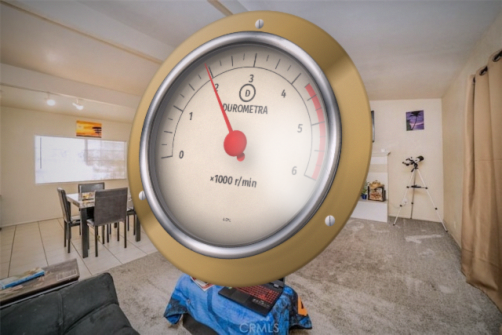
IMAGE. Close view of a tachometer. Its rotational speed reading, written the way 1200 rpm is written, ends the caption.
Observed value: 2000 rpm
